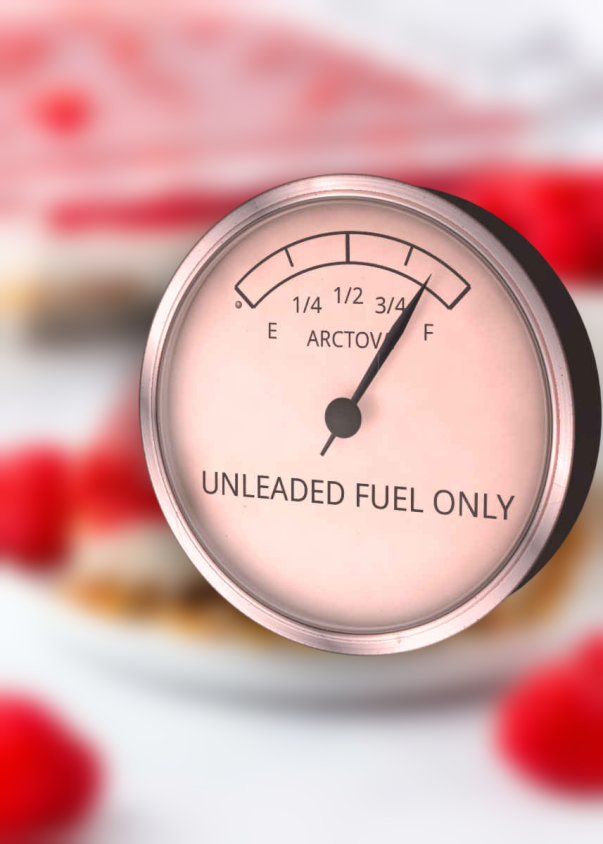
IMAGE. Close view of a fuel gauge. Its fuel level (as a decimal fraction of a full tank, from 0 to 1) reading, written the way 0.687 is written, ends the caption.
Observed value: 0.875
